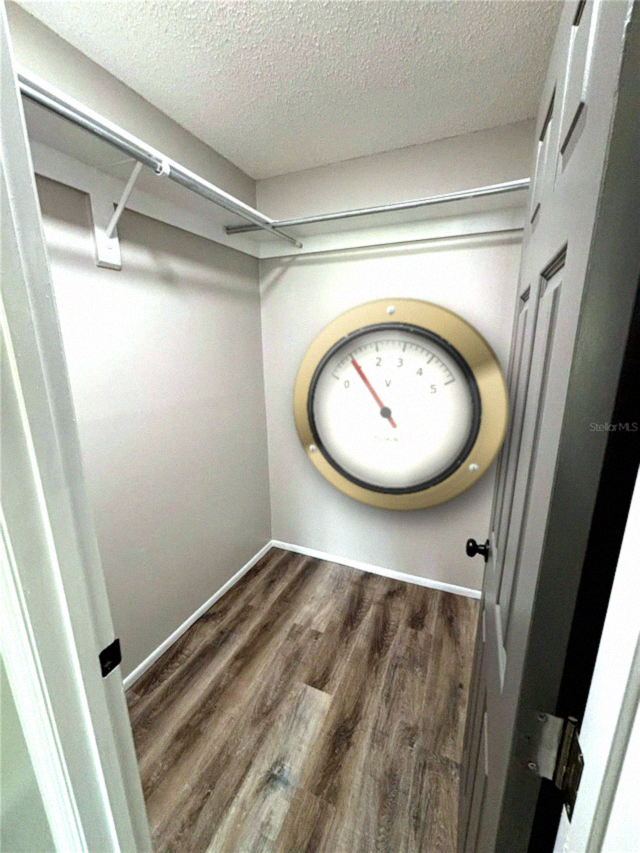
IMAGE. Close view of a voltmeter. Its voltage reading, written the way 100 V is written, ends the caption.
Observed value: 1 V
